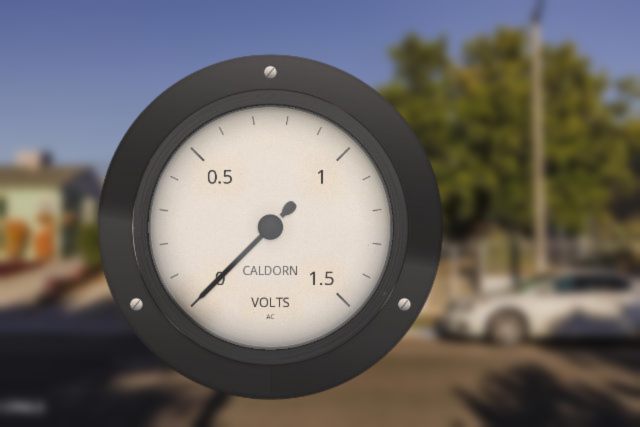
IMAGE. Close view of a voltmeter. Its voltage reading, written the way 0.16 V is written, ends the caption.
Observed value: 0 V
